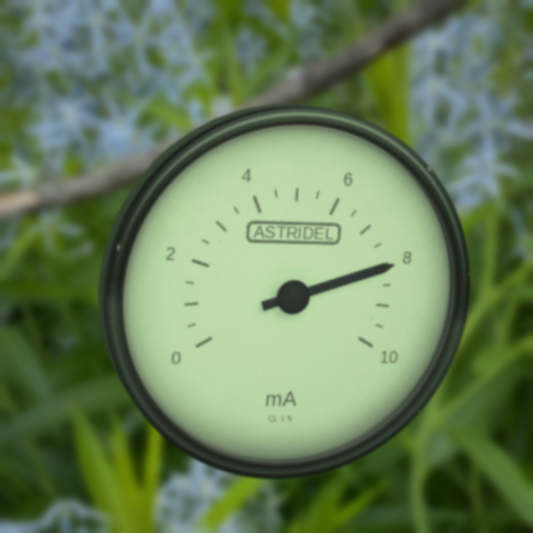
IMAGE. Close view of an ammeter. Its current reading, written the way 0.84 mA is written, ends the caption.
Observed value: 8 mA
